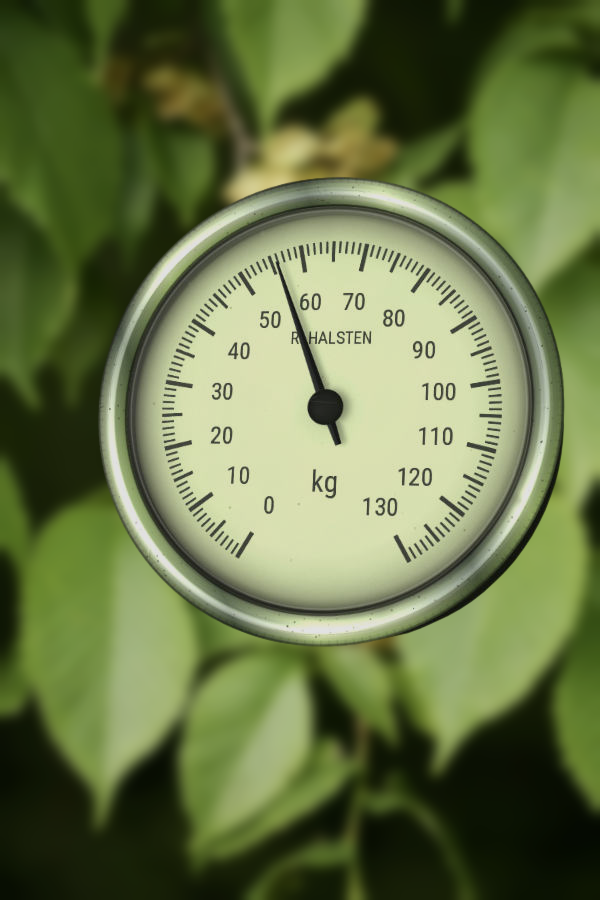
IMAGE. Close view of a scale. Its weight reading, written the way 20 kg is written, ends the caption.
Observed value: 56 kg
